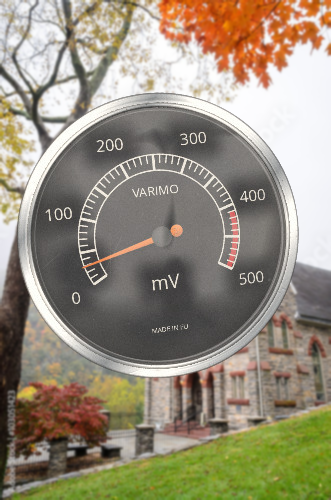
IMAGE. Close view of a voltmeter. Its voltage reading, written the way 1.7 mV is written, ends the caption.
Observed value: 30 mV
